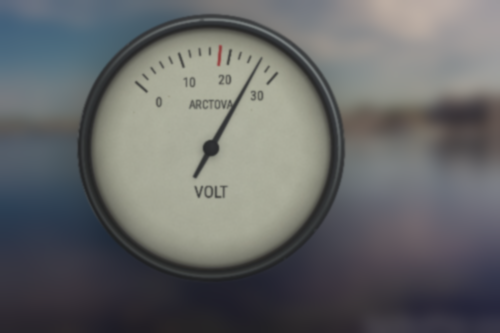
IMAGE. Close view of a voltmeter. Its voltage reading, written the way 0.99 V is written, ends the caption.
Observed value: 26 V
